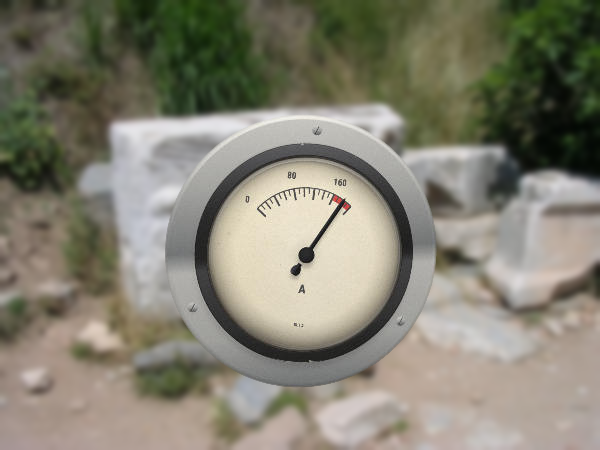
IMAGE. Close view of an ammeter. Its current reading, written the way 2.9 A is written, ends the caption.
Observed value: 180 A
